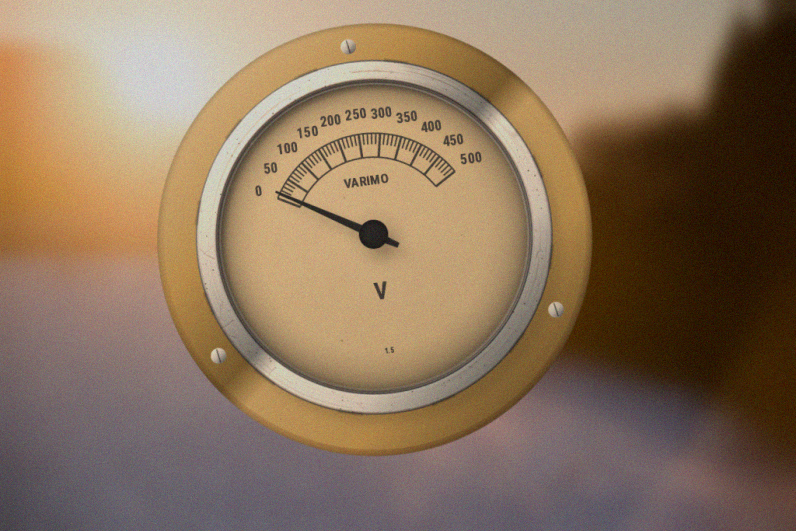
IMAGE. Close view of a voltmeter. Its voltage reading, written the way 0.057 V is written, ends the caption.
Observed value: 10 V
